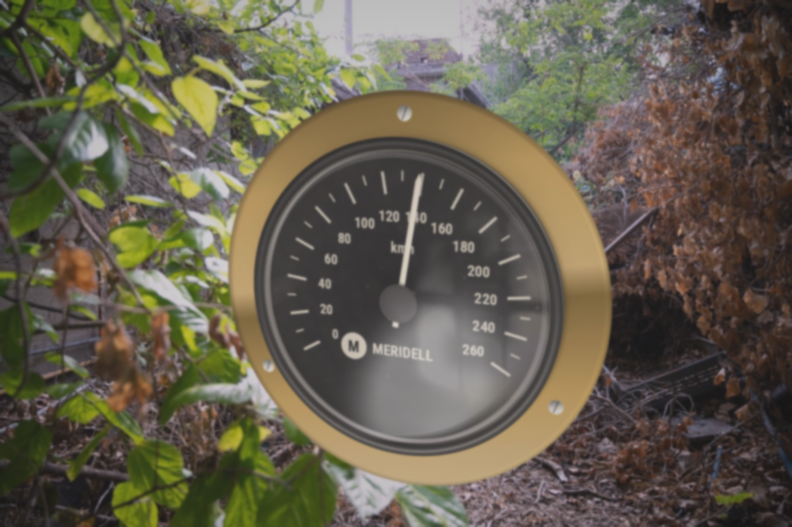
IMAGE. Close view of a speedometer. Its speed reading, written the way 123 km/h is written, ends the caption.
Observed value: 140 km/h
